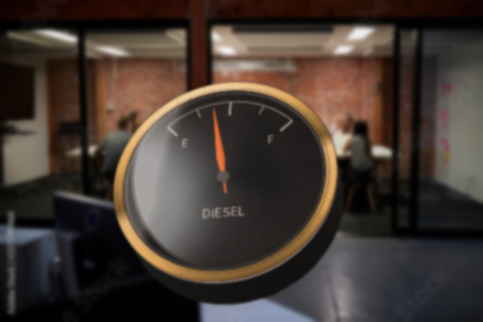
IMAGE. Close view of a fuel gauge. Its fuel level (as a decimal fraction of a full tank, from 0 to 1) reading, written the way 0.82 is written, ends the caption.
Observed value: 0.375
